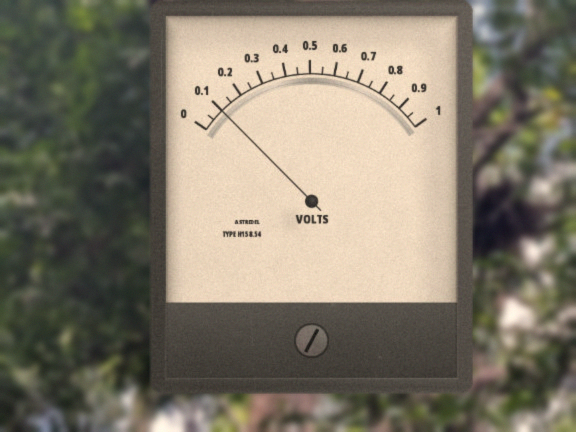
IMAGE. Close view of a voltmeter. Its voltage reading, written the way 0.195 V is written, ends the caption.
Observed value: 0.1 V
